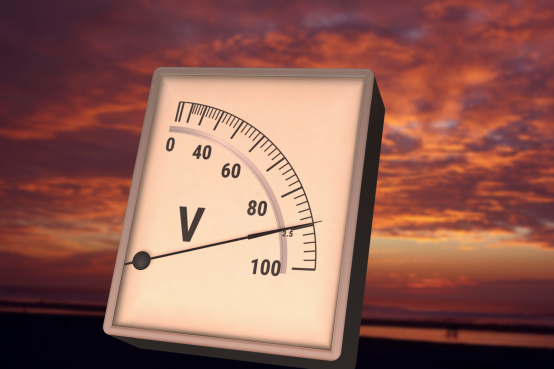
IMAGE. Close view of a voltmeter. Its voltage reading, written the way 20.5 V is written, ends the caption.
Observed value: 90 V
